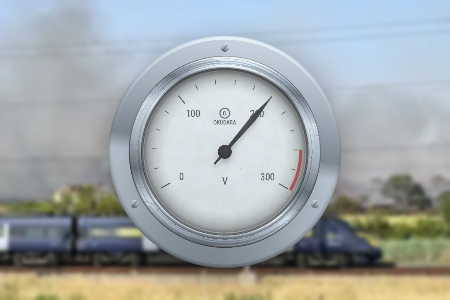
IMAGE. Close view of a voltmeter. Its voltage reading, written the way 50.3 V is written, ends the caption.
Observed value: 200 V
